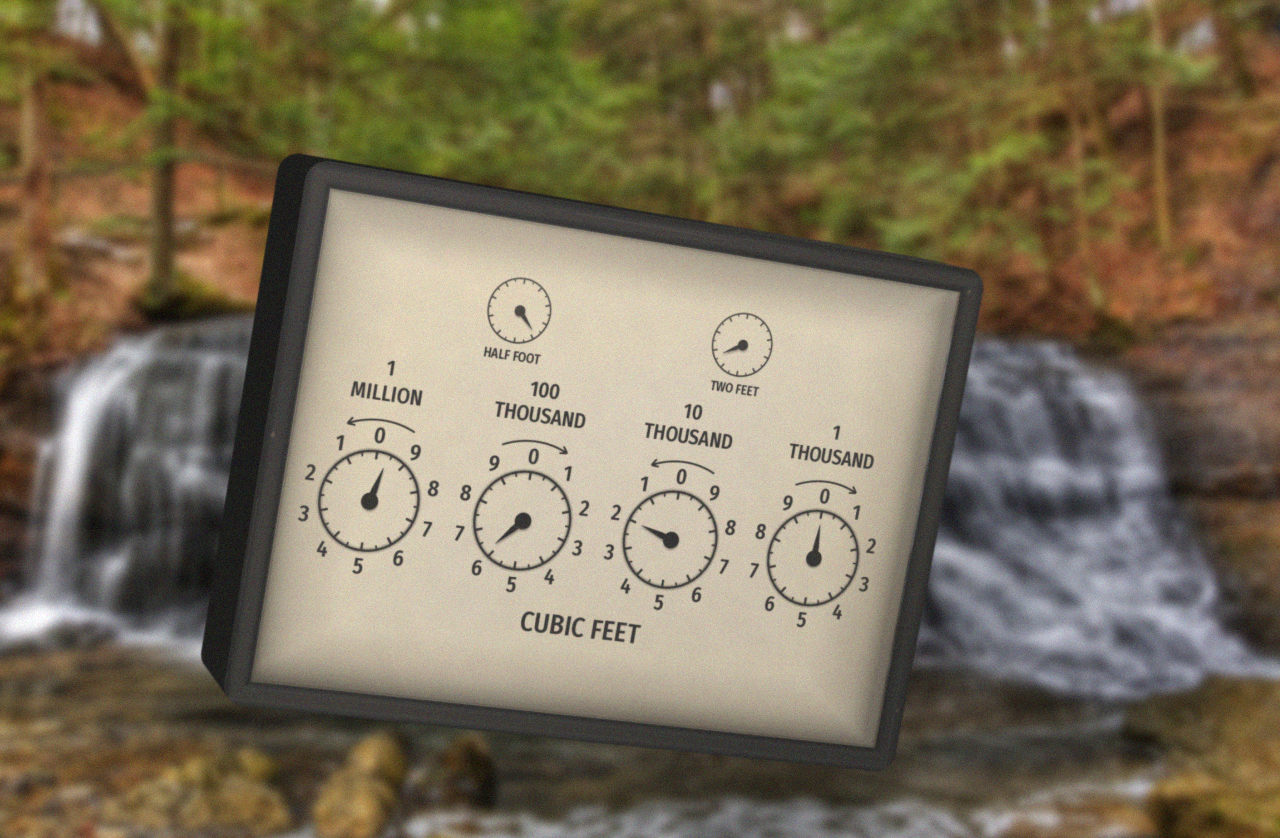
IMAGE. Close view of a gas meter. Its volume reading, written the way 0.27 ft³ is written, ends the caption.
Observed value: 962000 ft³
